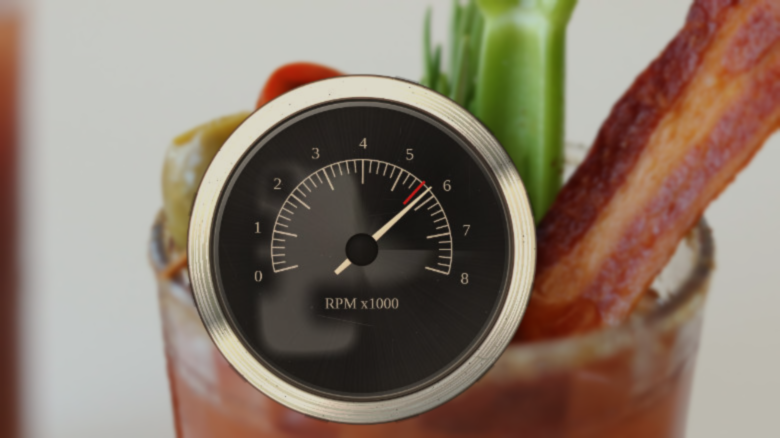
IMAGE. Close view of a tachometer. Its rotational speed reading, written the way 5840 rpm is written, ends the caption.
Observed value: 5800 rpm
